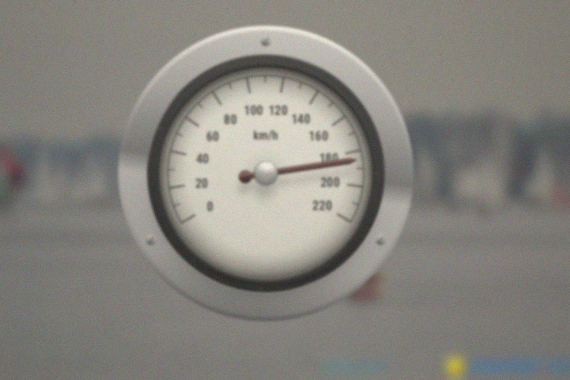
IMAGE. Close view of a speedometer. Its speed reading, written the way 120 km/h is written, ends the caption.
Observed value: 185 km/h
